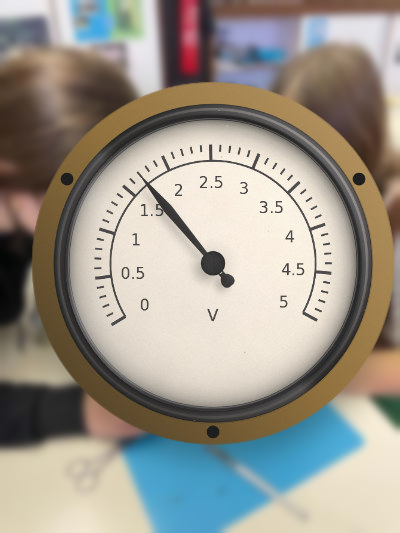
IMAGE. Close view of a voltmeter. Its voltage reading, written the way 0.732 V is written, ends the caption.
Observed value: 1.7 V
